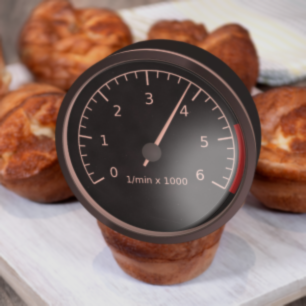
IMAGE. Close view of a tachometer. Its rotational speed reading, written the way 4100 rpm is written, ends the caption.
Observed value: 3800 rpm
